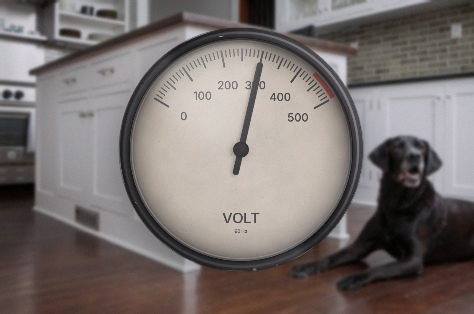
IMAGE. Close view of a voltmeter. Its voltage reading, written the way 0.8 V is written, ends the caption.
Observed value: 300 V
